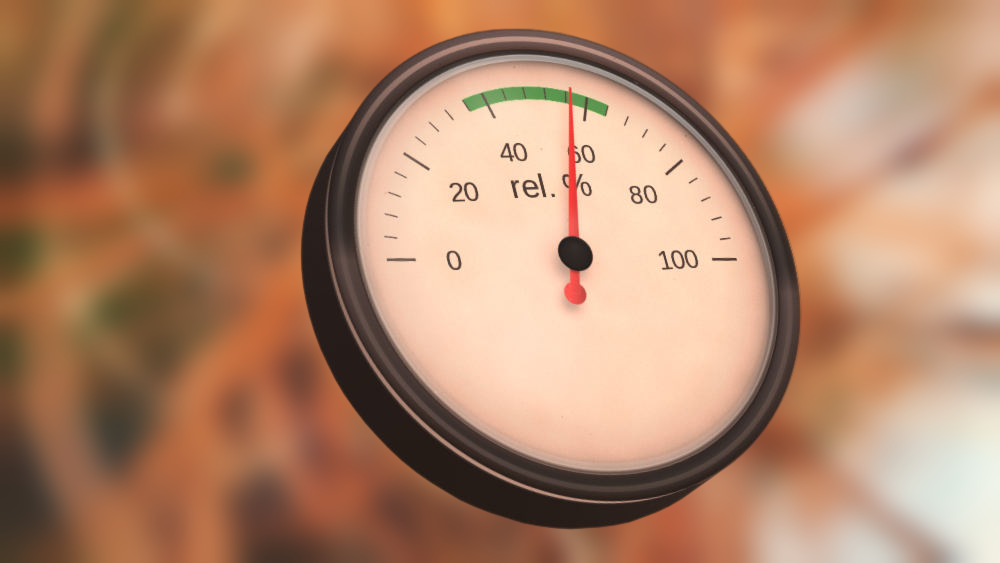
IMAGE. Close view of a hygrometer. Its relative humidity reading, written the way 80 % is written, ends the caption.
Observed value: 56 %
